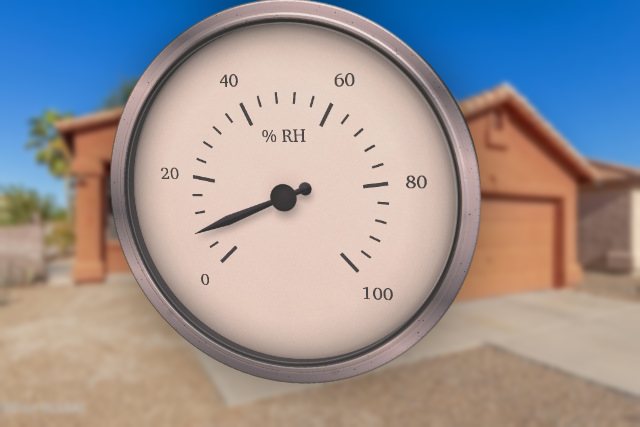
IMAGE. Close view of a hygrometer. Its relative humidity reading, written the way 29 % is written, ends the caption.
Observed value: 8 %
